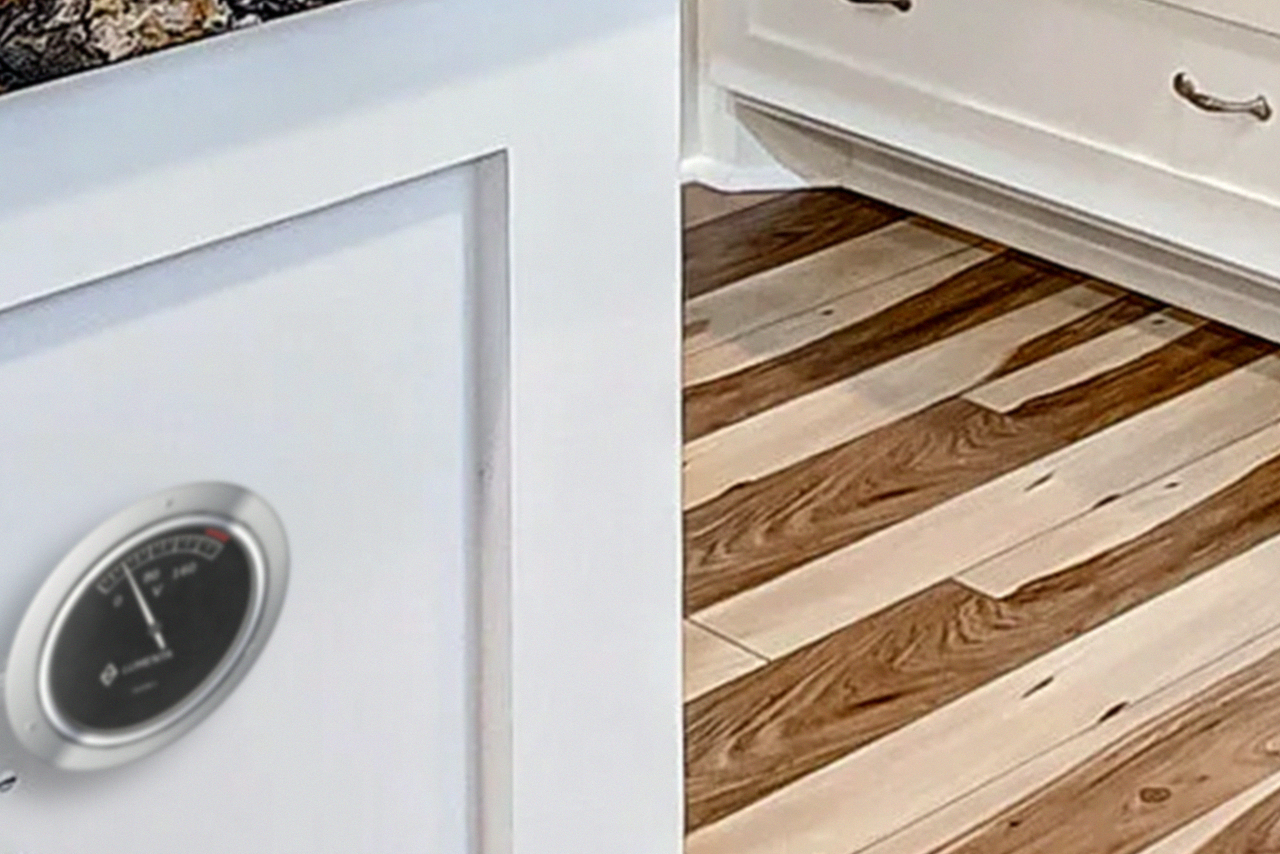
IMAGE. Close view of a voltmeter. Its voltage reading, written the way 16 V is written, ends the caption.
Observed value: 40 V
